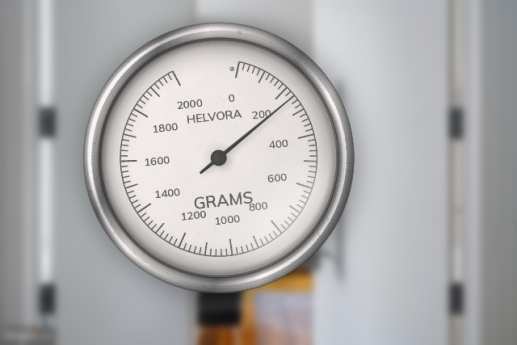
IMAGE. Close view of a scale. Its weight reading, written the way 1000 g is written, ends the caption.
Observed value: 240 g
